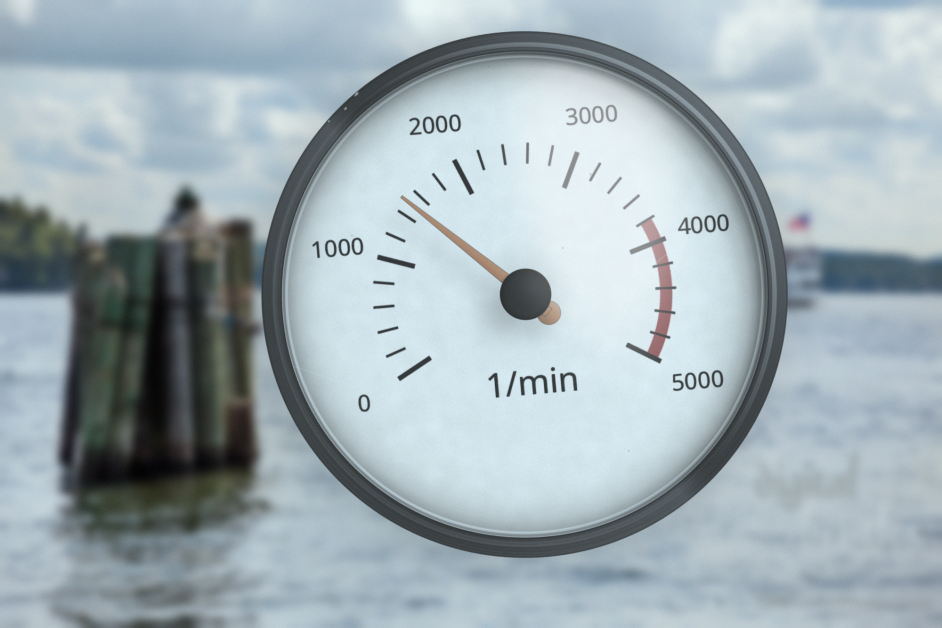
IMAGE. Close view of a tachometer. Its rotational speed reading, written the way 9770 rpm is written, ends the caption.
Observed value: 1500 rpm
